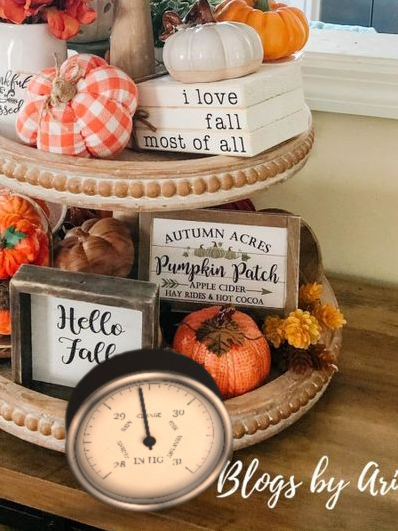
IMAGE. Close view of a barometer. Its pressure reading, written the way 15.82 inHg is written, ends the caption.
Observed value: 29.4 inHg
